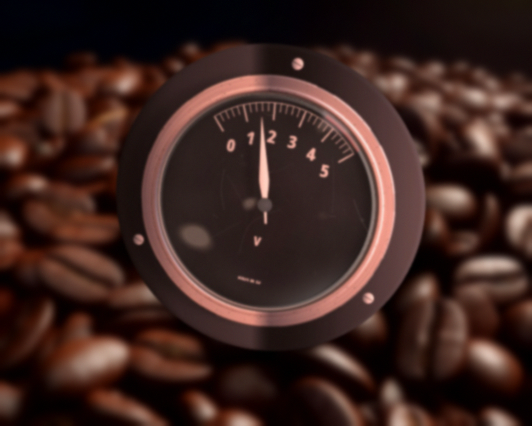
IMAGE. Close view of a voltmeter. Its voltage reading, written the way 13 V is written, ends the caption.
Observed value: 1.6 V
